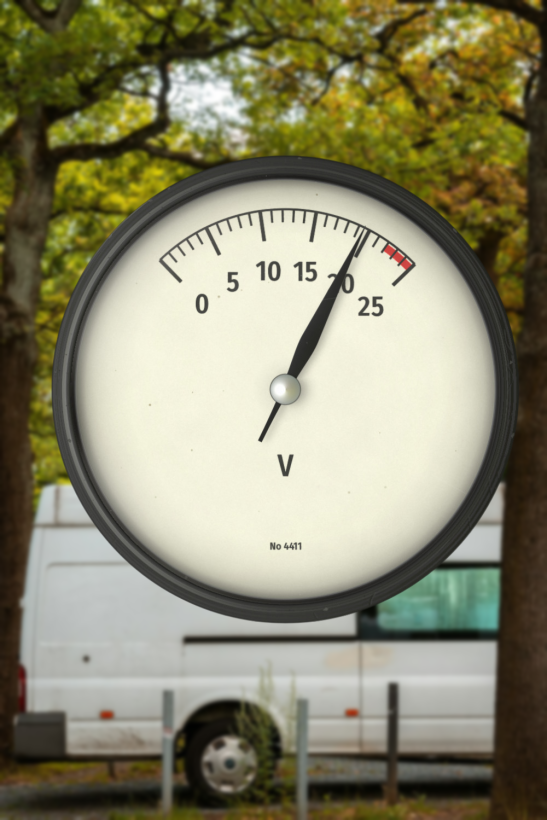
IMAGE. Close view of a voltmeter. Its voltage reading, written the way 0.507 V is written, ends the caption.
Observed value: 19.5 V
